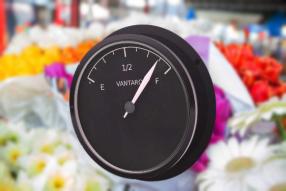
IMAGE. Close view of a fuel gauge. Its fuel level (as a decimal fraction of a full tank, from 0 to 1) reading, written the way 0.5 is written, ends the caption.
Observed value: 0.875
